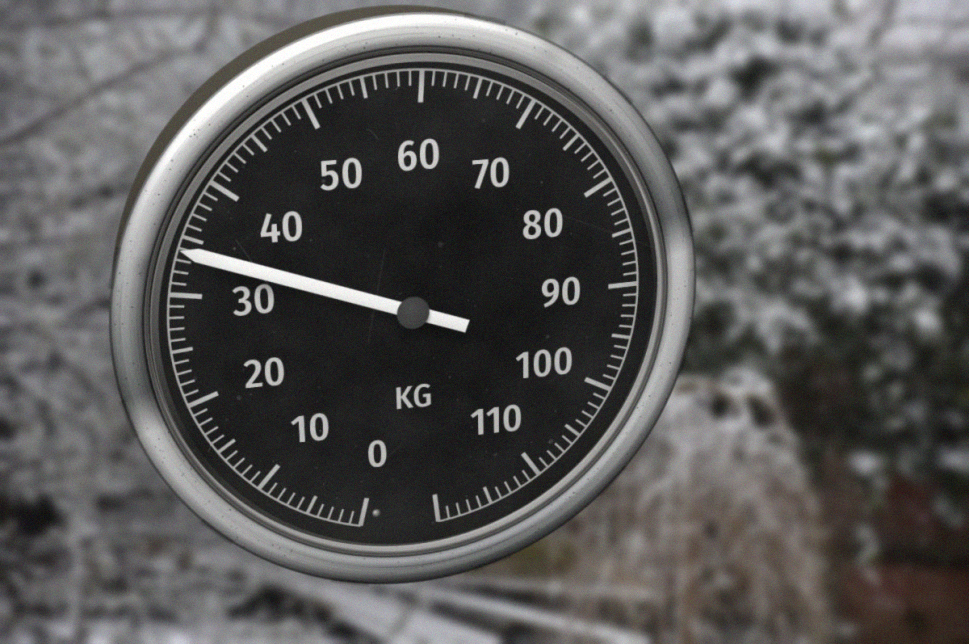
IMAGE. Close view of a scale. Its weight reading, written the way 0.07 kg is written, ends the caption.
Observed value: 34 kg
